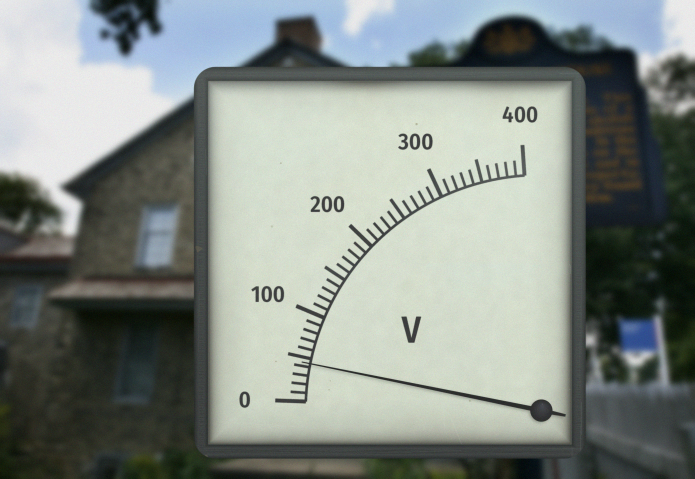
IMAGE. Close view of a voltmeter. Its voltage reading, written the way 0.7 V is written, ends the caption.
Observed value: 45 V
